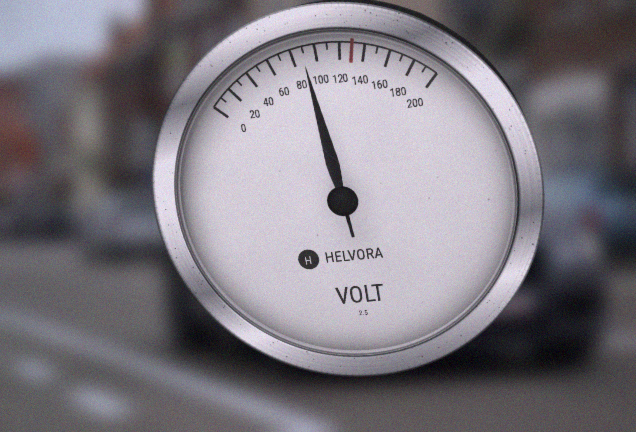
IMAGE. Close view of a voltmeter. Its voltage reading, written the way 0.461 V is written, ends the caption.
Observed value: 90 V
